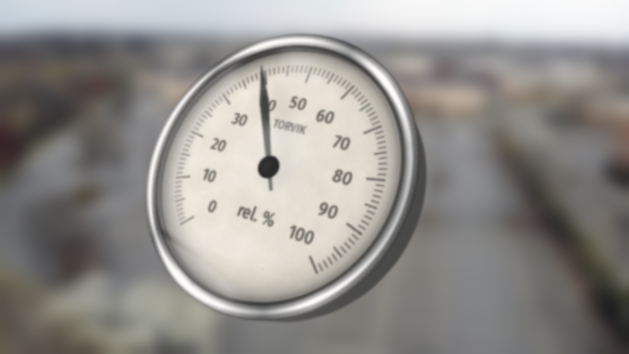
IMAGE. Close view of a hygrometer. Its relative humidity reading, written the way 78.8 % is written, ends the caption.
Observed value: 40 %
